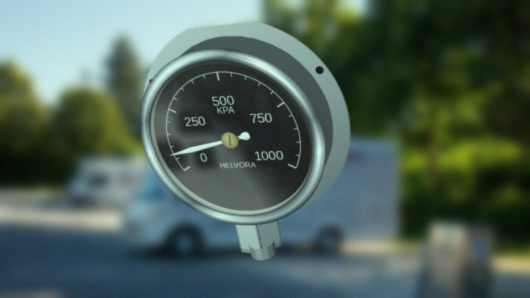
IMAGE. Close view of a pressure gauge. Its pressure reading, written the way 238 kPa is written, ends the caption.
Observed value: 75 kPa
